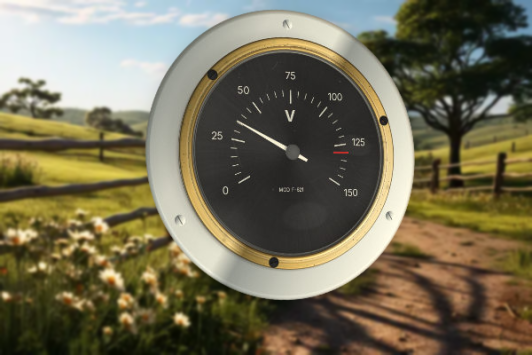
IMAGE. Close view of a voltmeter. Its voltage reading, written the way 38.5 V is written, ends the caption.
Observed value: 35 V
